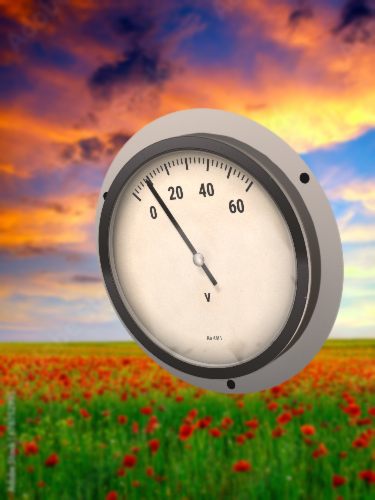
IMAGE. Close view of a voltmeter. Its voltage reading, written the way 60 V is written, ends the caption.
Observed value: 10 V
